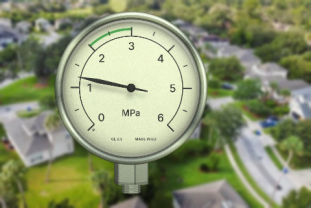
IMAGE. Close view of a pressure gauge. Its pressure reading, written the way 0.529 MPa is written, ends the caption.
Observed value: 1.25 MPa
